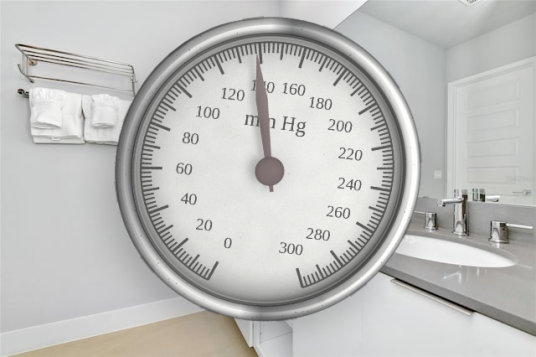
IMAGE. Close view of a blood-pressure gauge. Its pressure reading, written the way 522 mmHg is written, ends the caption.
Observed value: 138 mmHg
